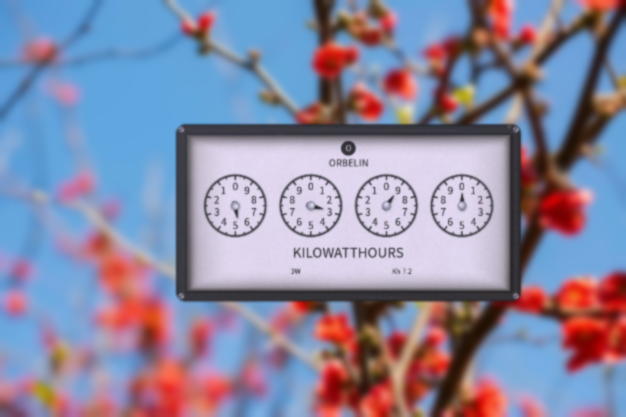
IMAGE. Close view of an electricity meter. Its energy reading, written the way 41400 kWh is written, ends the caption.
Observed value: 5290 kWh
